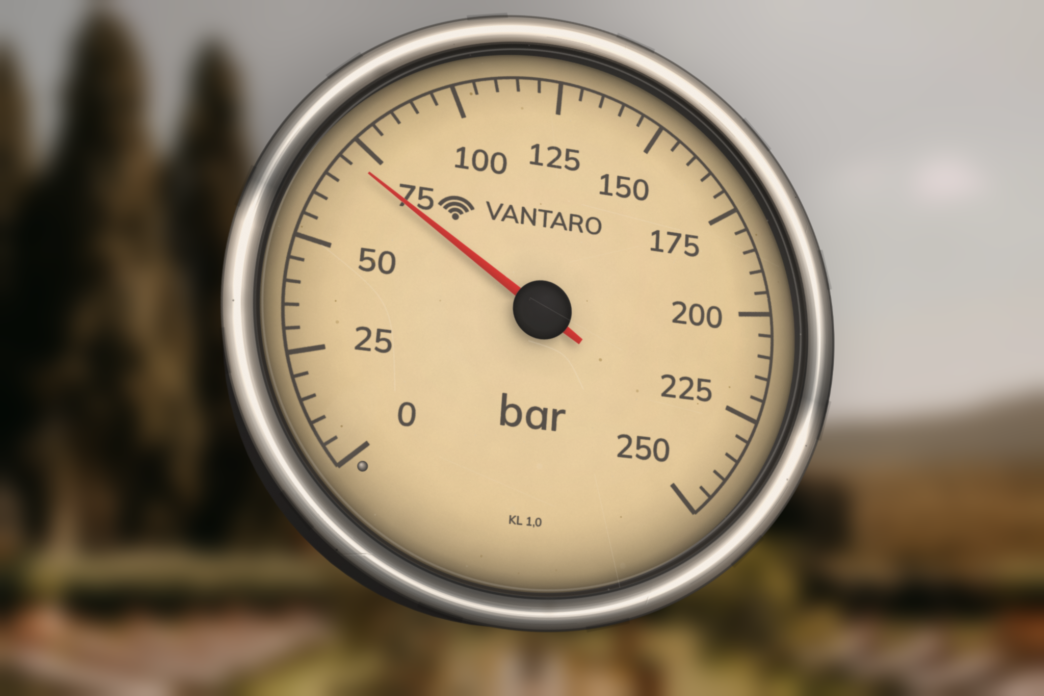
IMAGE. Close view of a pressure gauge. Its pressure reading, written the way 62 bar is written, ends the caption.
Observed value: 70 bar
